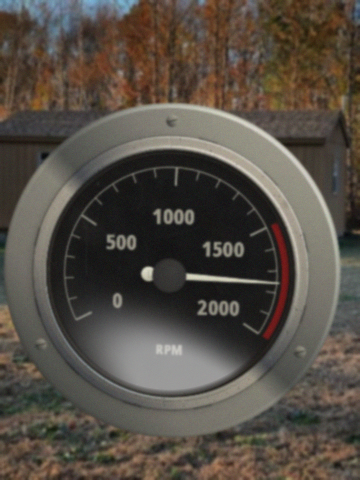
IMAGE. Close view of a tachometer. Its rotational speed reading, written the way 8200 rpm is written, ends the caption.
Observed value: 1750 rpm
